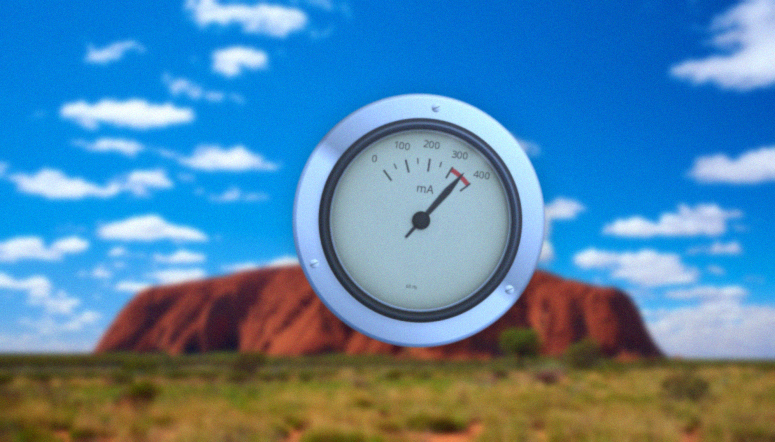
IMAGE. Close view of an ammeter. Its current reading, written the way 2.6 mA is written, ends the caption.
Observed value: 350 mA
